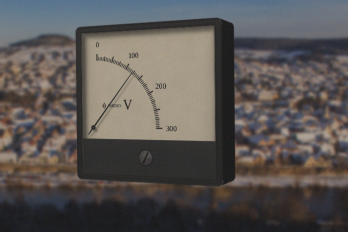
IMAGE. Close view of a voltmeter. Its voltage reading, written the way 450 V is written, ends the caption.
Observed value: 125 V
